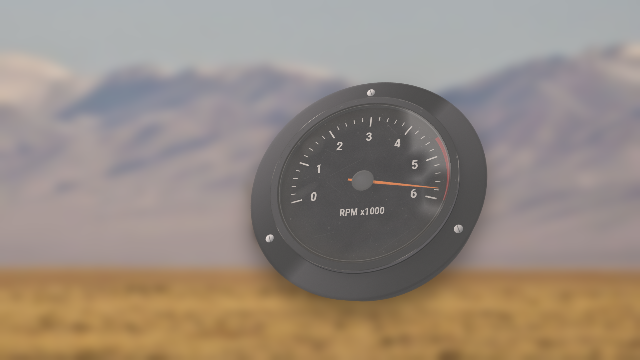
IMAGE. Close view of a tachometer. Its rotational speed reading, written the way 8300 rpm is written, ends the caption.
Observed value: 5800 rpm
